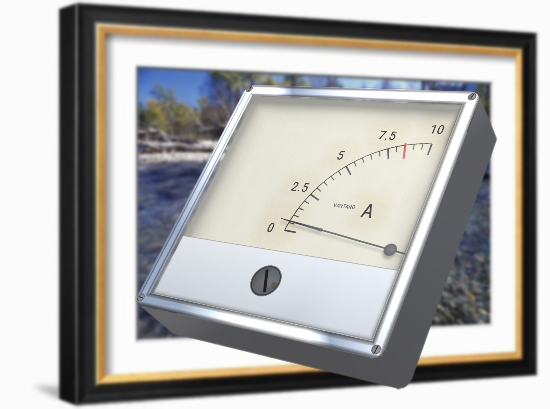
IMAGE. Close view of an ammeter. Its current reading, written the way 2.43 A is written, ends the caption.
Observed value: 0.5 A
